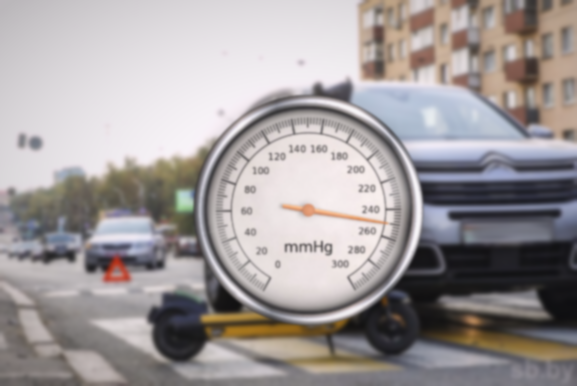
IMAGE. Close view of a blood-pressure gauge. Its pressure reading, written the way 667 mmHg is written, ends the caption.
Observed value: 250 mmHg
